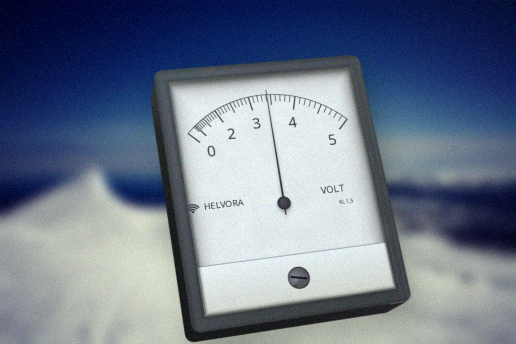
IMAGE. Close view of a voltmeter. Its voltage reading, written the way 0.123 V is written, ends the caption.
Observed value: 3.4 V
